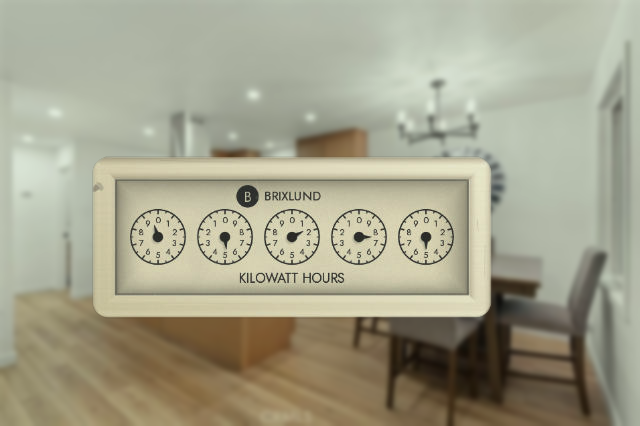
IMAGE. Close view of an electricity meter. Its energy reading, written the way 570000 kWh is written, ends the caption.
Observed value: 95175 kWh
